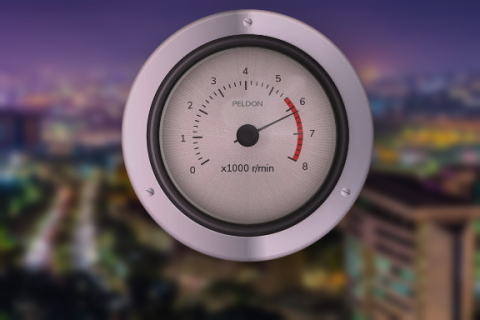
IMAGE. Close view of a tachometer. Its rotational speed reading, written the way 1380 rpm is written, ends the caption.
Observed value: 6200 rpm
